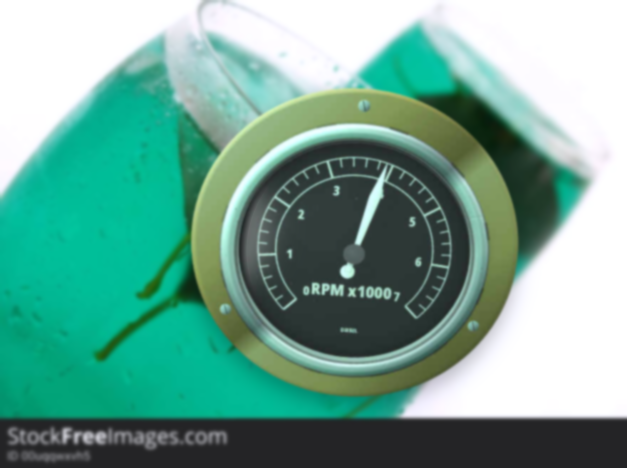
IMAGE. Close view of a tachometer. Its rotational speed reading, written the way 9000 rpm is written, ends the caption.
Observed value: 3900 rpm
